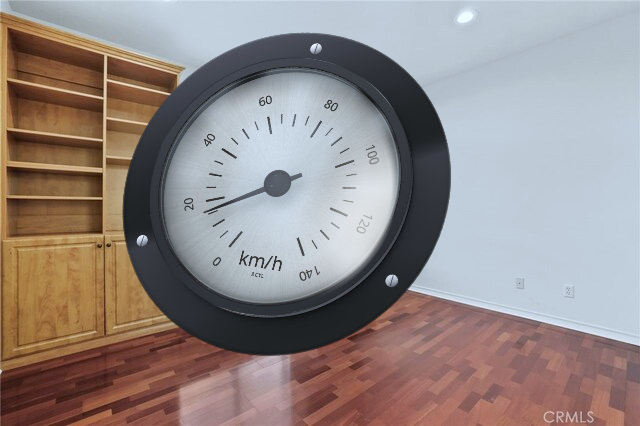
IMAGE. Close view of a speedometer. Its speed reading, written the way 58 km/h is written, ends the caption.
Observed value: 15 km/h
